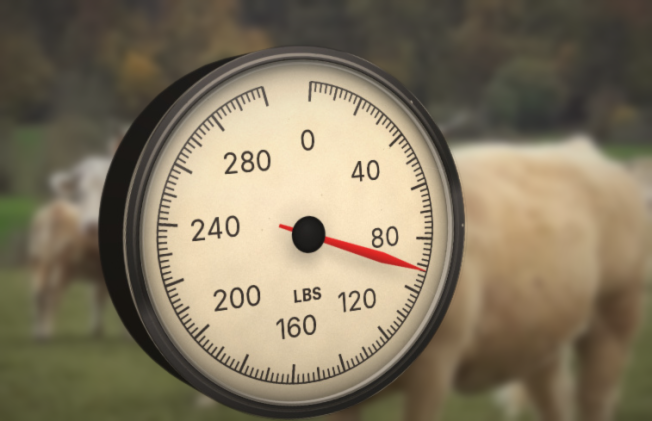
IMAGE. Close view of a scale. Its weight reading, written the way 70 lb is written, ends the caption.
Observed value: 92 lb
